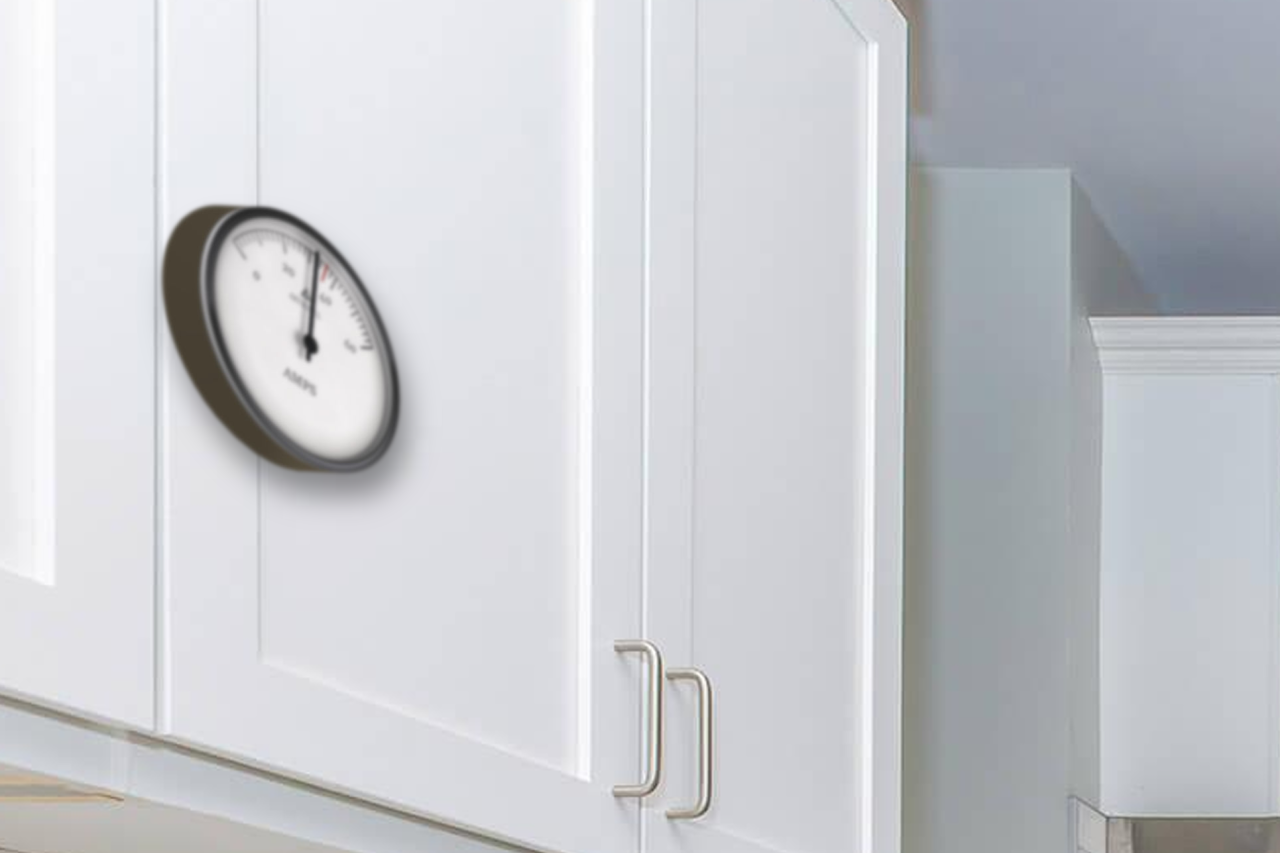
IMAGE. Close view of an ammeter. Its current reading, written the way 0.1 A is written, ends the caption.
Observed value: 30 A
